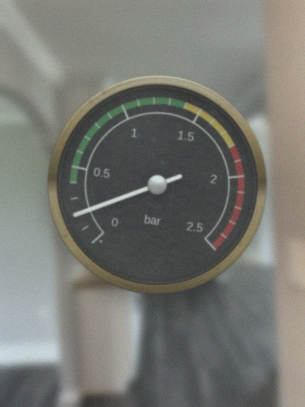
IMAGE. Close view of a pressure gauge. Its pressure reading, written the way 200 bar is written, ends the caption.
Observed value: 0.2 bar
